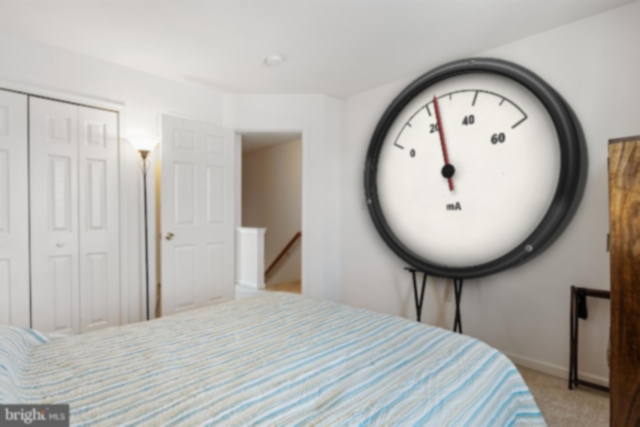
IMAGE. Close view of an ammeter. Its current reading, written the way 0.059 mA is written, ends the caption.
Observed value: 25 mA
